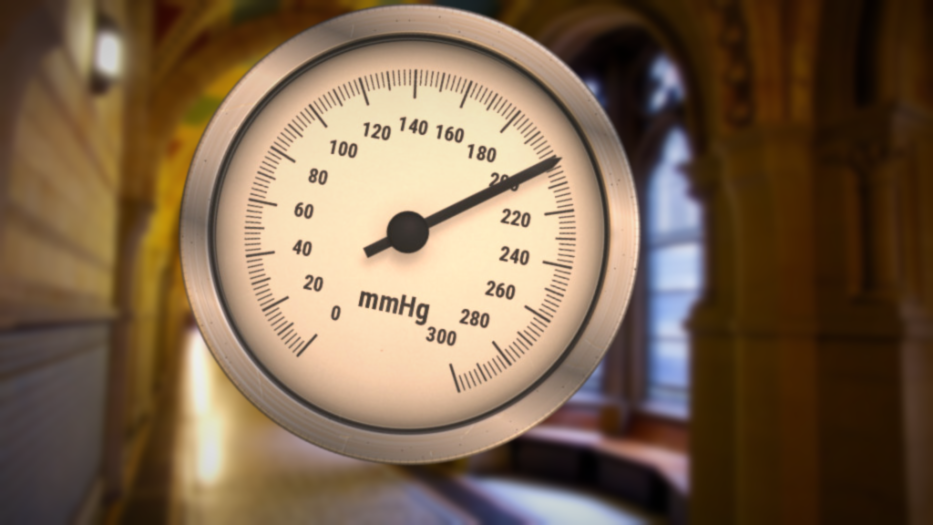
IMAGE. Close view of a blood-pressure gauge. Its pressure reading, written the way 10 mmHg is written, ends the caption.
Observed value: 202 mmHg
